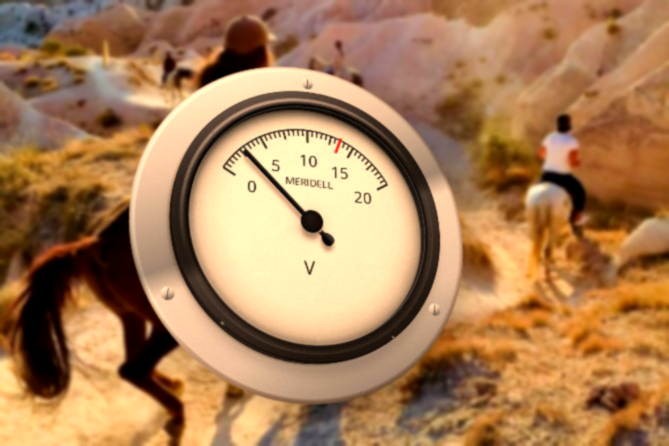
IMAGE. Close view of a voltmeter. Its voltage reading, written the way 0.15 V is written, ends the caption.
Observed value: 2.5 V
